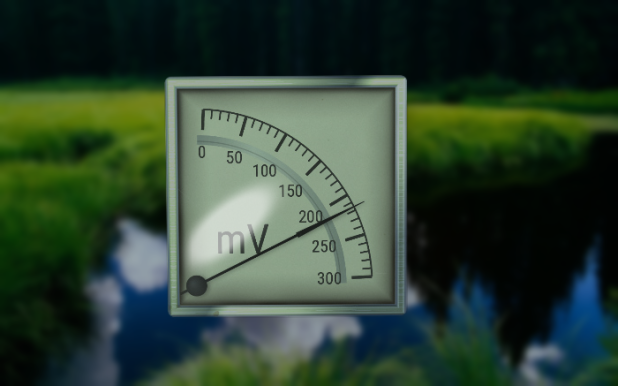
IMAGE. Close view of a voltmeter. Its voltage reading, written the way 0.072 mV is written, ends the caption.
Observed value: 215 mV
